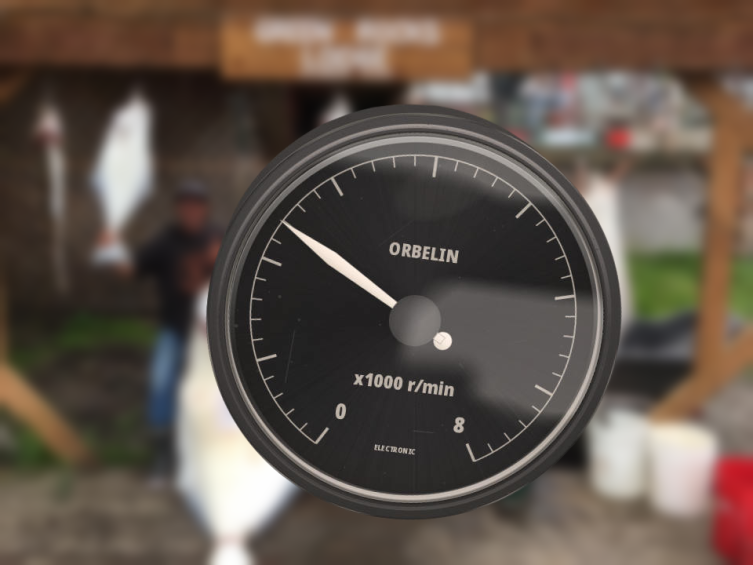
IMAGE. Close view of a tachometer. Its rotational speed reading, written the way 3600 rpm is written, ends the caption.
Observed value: 2400 rpm
